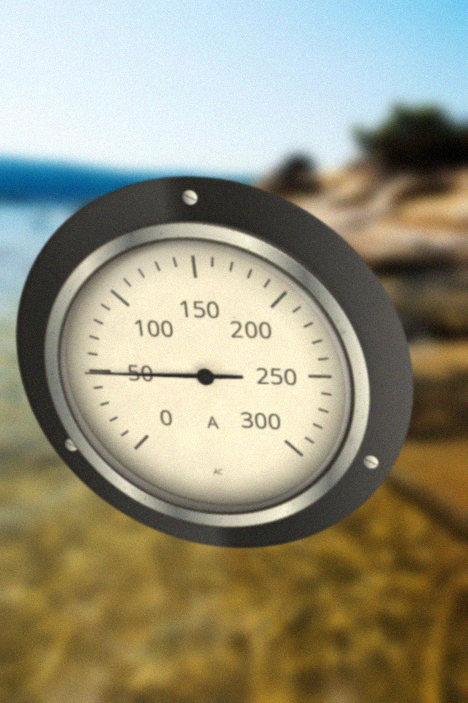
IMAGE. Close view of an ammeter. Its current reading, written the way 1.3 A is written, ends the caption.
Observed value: 50 A
